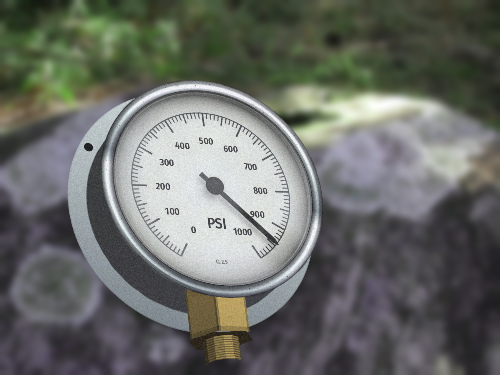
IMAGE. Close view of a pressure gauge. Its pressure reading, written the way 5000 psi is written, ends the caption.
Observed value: 950 psi
